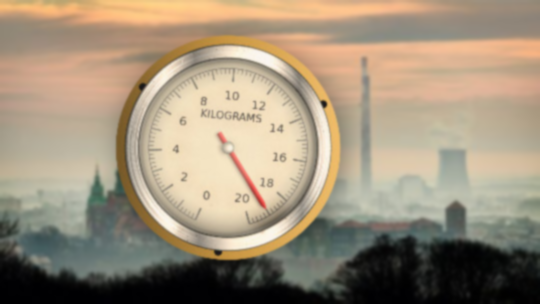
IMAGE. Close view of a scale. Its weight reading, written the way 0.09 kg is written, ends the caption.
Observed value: 19 kg
